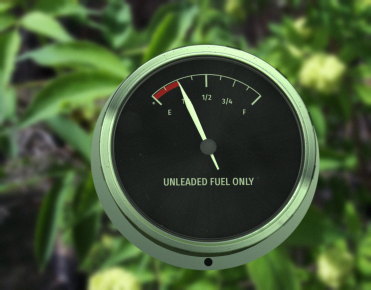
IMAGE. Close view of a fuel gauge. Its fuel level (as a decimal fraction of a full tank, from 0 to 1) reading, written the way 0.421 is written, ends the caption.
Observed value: 0.25
